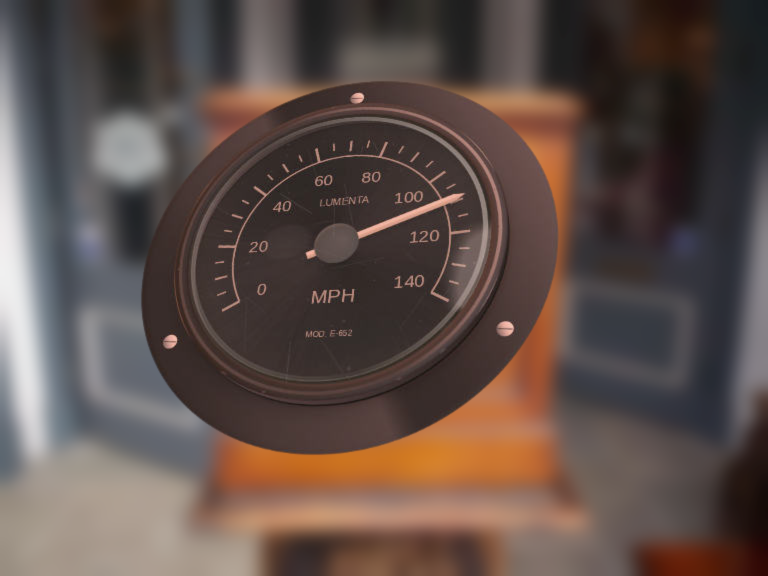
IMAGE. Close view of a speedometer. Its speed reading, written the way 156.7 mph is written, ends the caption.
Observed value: 110 mph
